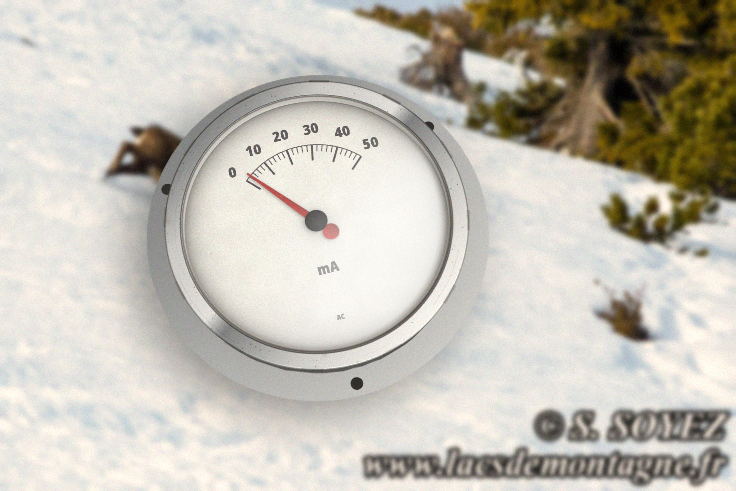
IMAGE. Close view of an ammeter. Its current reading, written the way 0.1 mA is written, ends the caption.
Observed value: 2 mA
